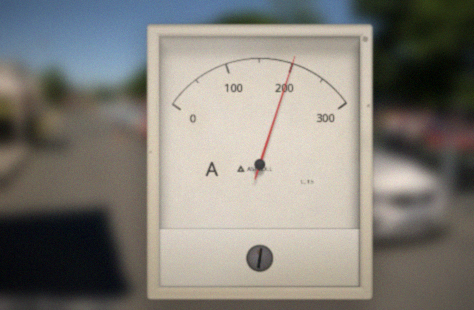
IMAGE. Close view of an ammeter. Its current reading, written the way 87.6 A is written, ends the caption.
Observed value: 200 A
